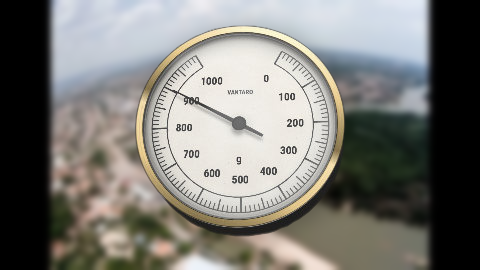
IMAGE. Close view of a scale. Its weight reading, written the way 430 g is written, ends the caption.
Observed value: 900 g
